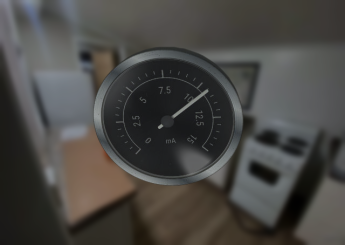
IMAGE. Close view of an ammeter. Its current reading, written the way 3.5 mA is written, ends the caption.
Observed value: 10.5 mA
